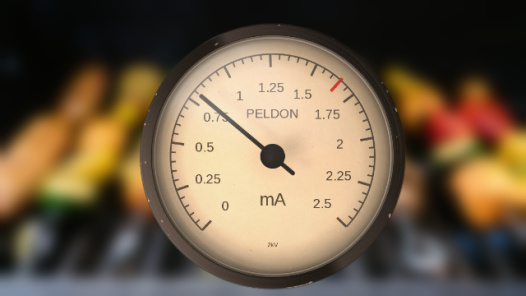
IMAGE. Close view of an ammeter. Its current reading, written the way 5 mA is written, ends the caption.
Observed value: 0.8 mA
